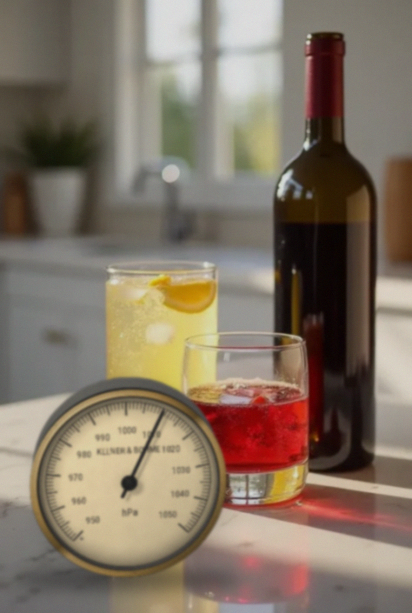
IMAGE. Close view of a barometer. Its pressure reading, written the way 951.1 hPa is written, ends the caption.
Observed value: 1010 hPa
